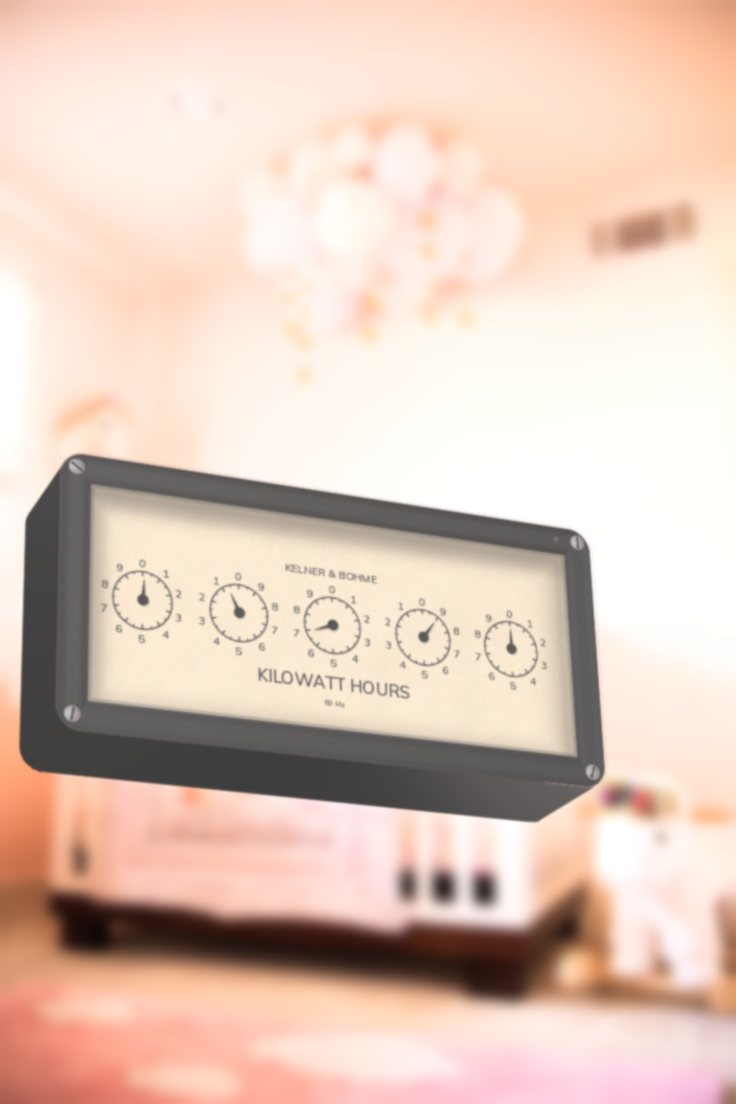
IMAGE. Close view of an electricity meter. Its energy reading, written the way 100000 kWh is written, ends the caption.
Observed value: 690 kWh
